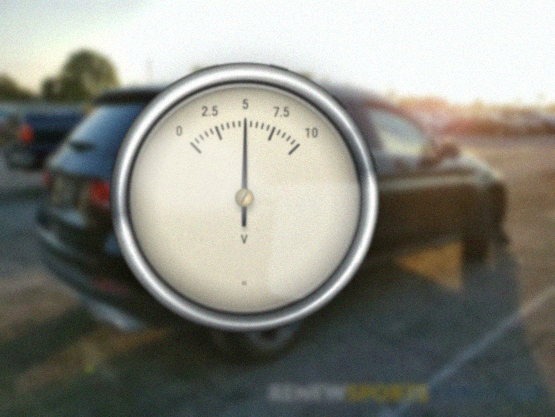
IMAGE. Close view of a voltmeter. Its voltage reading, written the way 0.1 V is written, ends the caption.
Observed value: 5 V
